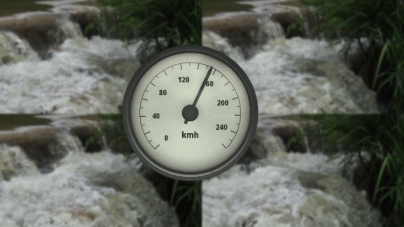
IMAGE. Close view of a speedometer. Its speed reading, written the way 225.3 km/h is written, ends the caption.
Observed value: 155 km/h
